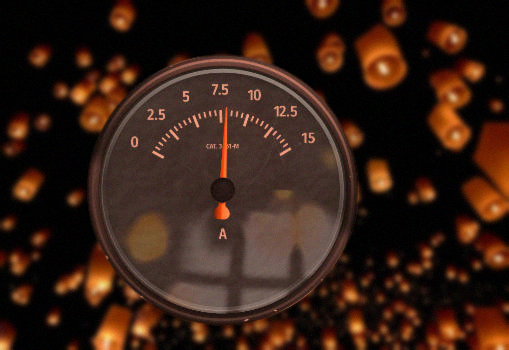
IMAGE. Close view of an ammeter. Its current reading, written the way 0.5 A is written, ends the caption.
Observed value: 8 A
